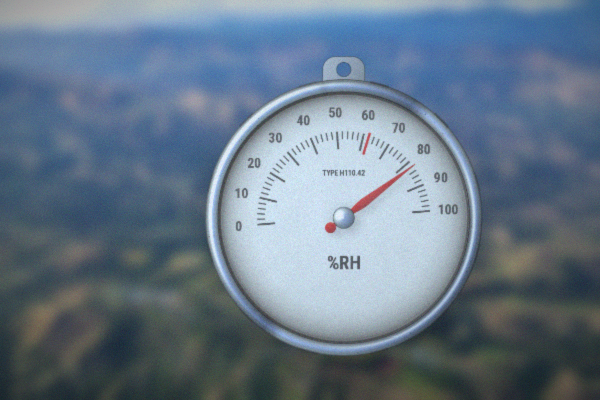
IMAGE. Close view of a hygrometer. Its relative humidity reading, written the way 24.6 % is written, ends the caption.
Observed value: 82 %
